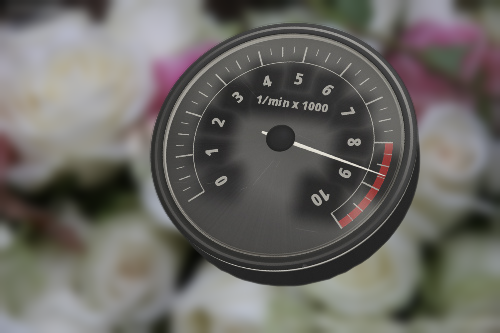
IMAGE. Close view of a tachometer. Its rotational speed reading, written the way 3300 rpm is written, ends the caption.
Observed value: 8750 rpm
